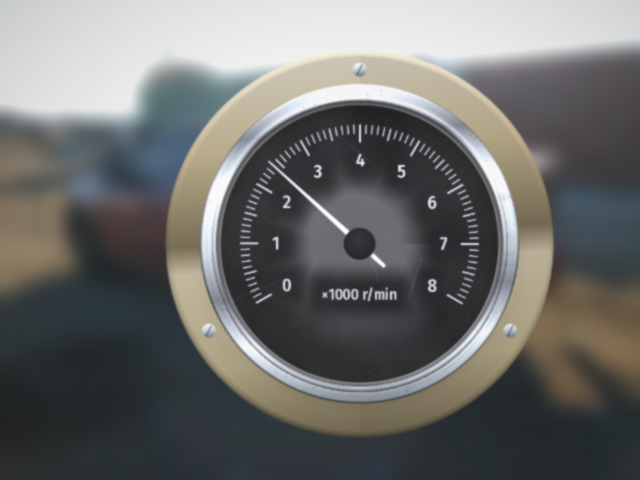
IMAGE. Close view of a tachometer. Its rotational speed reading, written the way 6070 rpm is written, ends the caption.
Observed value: 2400 rpm
